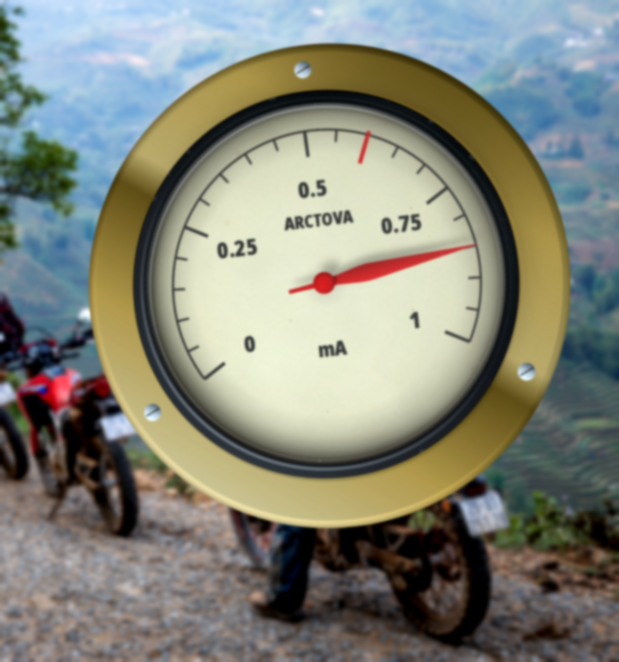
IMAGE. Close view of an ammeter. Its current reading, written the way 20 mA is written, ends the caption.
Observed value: 0.85 mA
